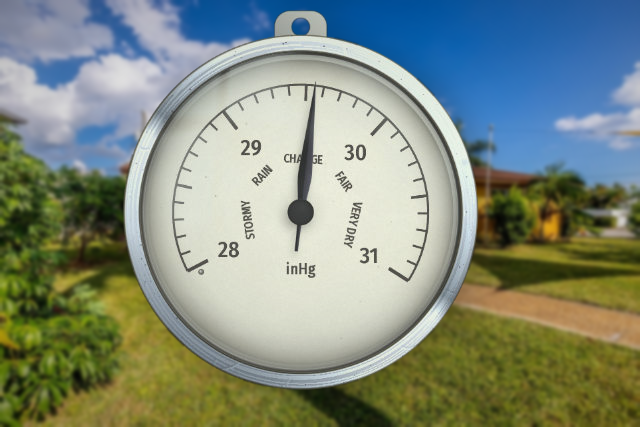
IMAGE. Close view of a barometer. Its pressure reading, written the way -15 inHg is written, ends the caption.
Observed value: 29.55 inHg
